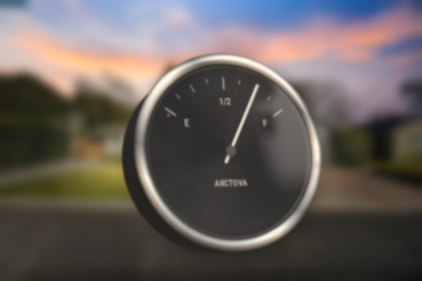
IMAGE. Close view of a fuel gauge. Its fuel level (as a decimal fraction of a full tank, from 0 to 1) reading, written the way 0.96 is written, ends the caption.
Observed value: 0.75
